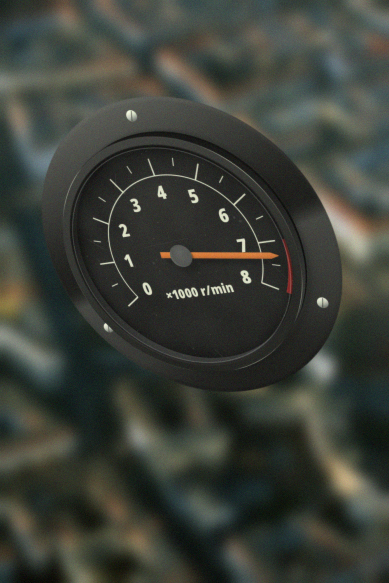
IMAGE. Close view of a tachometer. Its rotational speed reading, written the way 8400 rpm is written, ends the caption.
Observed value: 7250 rpm
